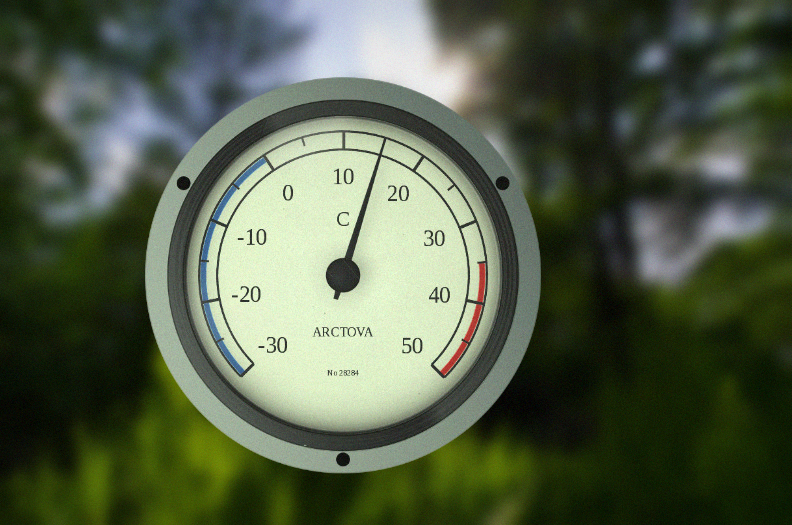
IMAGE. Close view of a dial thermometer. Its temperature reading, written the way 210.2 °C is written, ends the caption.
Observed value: 15 °C
